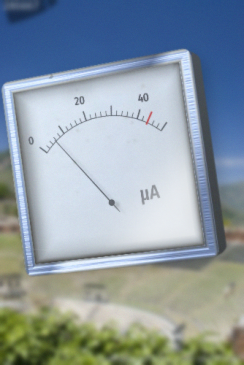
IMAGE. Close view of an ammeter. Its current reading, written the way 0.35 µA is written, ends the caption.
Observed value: 6 µA
